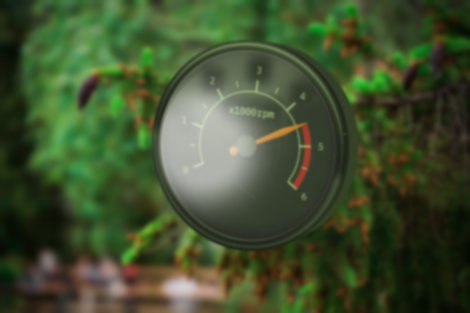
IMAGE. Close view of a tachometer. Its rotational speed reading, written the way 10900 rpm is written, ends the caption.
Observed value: 4500 rpm
